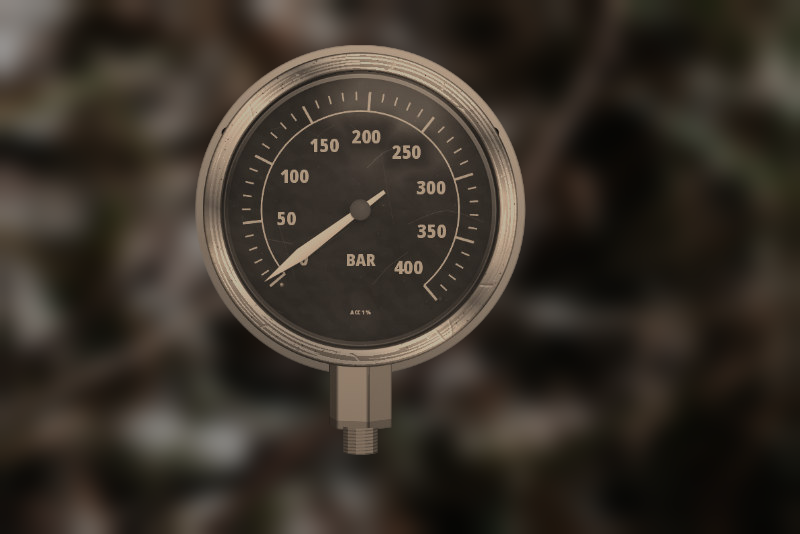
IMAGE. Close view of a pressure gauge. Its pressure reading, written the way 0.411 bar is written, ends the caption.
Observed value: 5 bar
